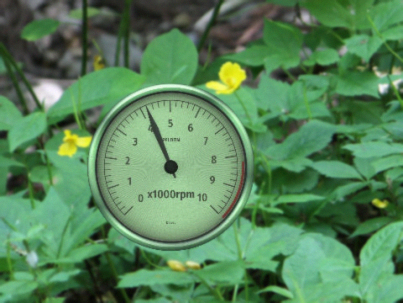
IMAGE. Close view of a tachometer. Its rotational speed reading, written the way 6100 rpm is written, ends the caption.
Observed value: 4200 rpm
